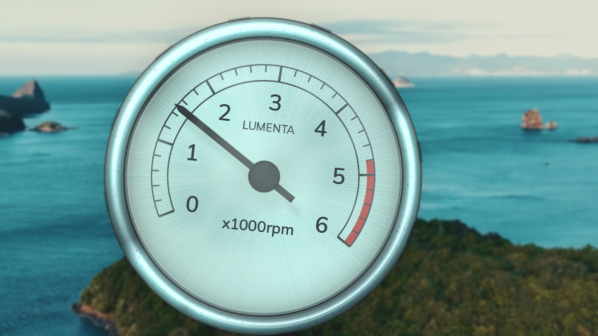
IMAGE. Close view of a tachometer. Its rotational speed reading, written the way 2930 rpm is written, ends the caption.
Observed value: 1500 rpm
